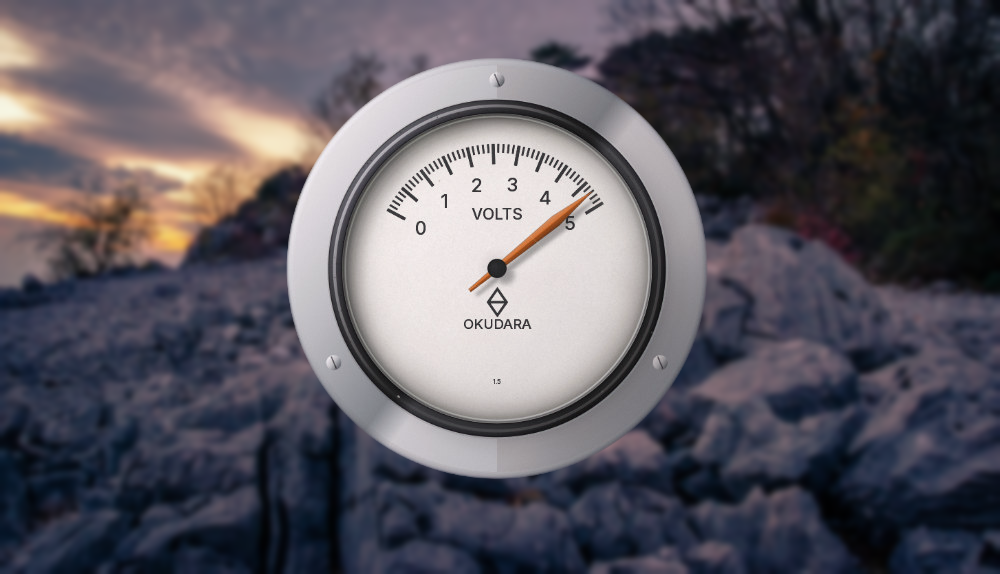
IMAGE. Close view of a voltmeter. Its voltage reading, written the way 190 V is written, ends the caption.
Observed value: 4.7 V
